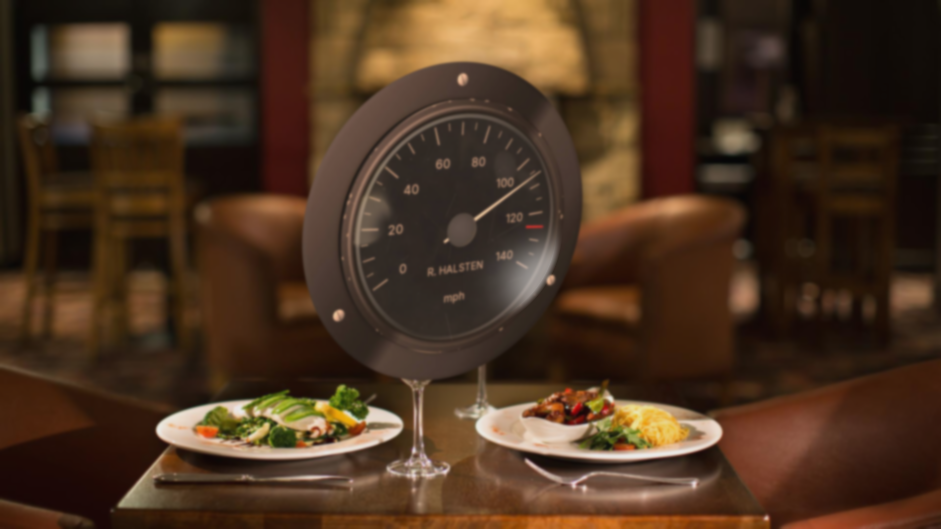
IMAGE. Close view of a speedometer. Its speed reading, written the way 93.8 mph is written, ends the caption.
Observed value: 105 mph
